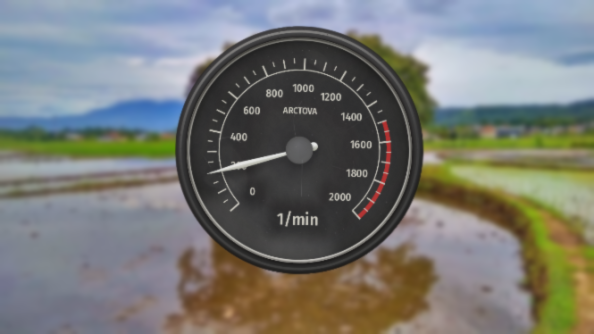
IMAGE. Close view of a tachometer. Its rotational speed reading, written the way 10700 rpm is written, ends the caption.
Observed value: 200 rpm
